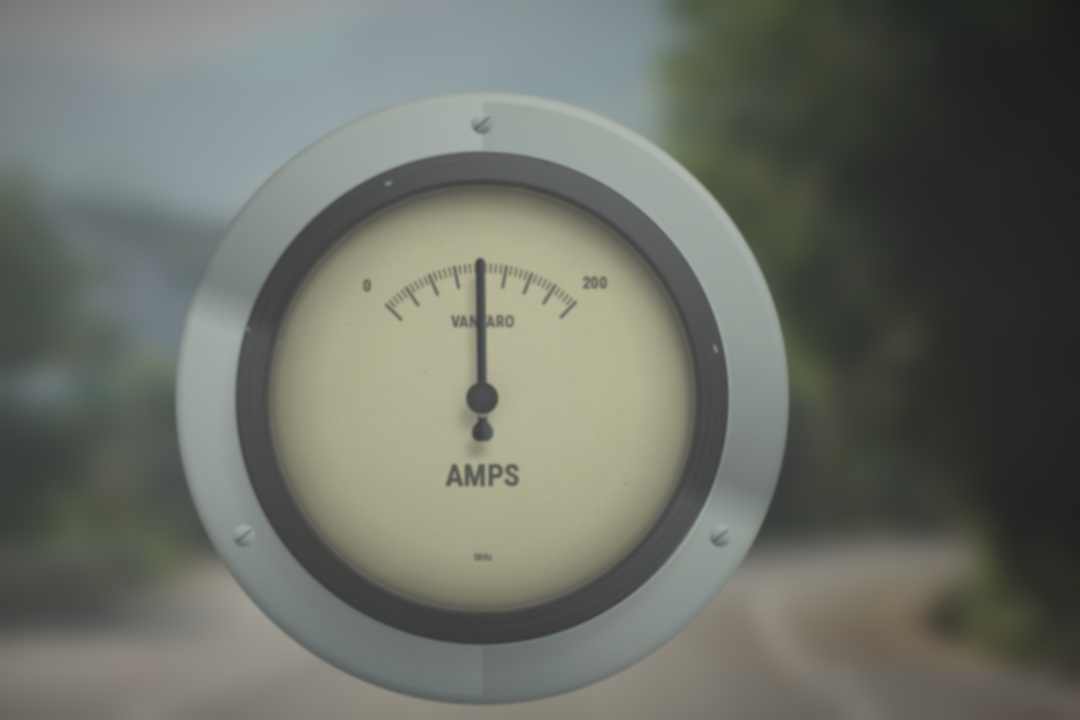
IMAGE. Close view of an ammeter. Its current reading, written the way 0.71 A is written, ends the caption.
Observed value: 100 A
